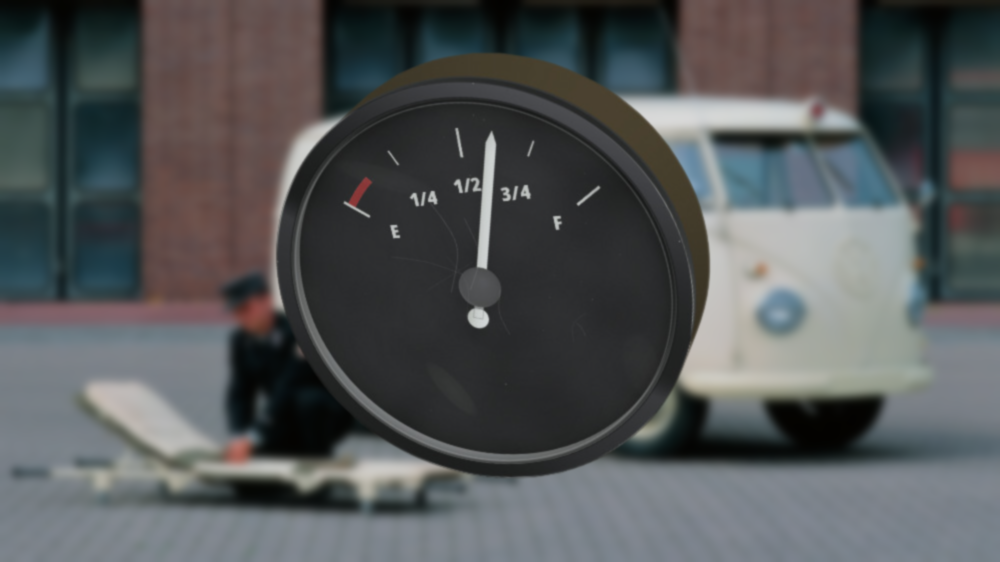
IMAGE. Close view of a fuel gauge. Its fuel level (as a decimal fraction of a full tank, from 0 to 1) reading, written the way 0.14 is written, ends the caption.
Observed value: 0.625
